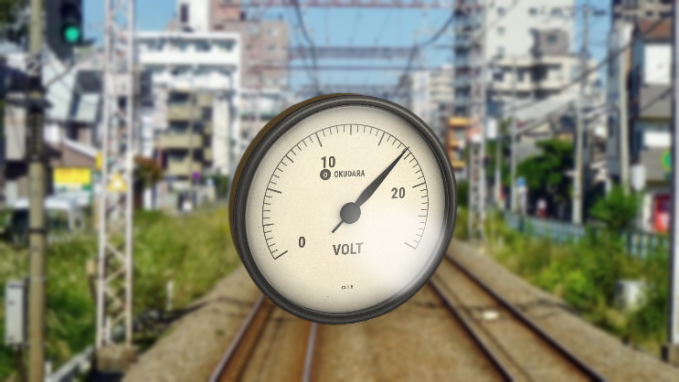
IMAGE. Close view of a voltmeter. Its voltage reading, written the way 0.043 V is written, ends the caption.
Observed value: 17 V
